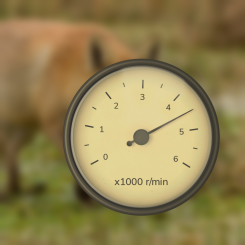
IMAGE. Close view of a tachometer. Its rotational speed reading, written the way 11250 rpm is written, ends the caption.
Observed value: 4500 rpm
